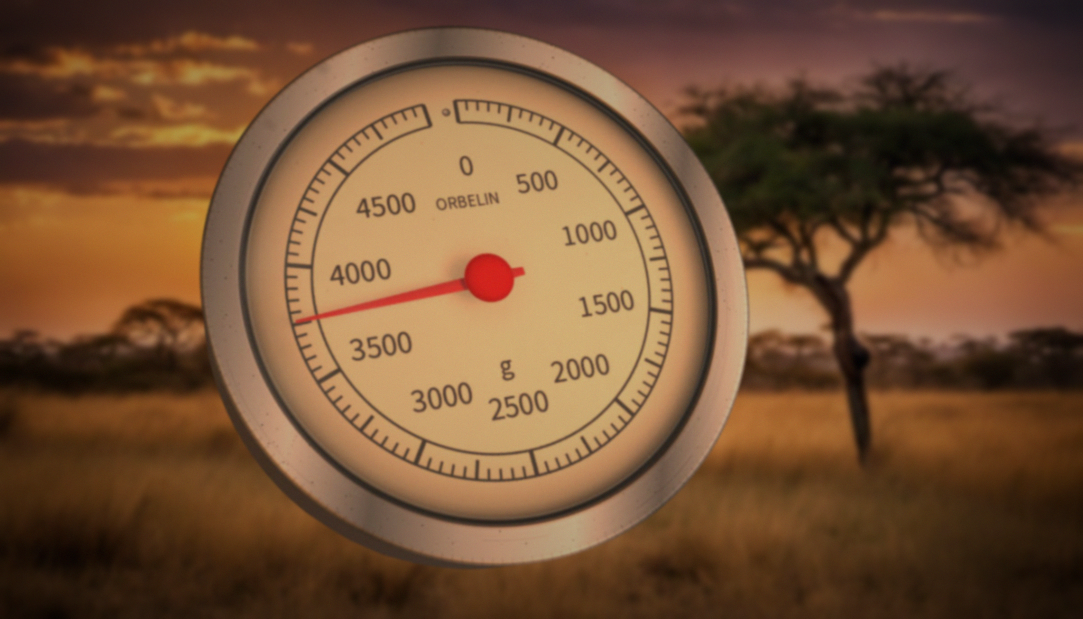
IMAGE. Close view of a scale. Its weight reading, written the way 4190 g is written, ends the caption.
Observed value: 3750 g
